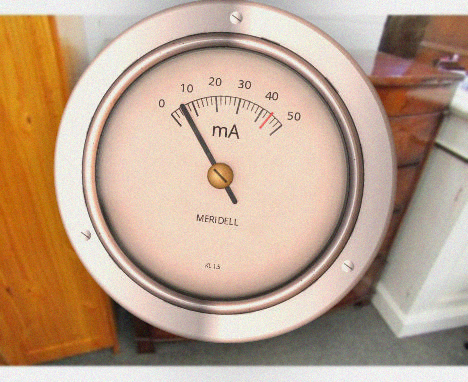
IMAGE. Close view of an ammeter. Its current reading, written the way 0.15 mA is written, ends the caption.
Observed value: 6 mA
